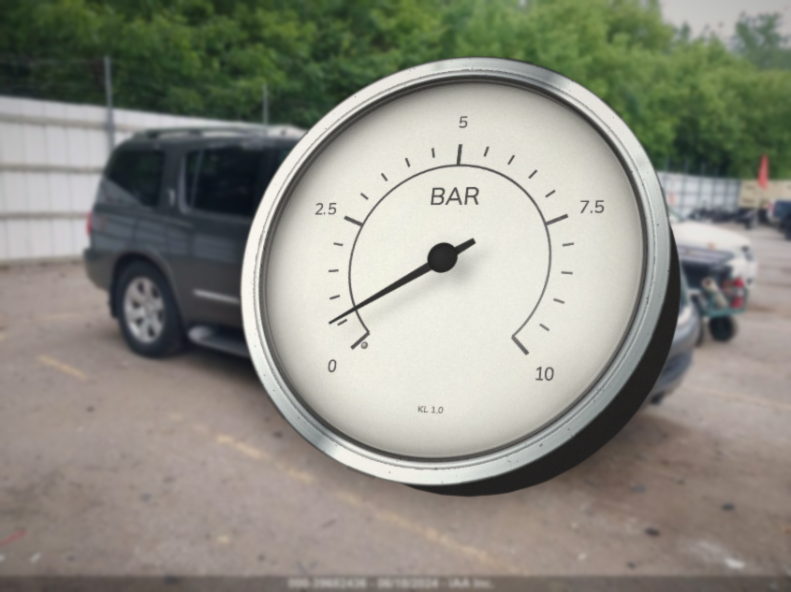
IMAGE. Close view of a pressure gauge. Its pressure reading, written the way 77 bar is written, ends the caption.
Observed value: 0.5 bar
